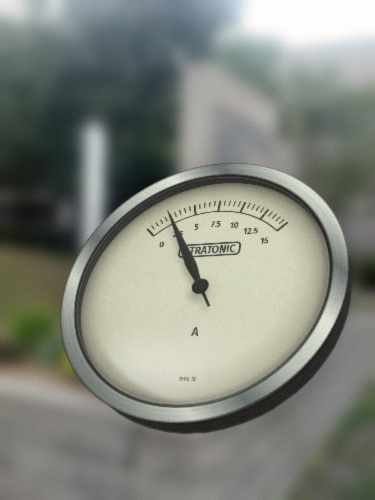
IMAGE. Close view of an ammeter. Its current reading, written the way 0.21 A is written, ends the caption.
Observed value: 2.5 A
